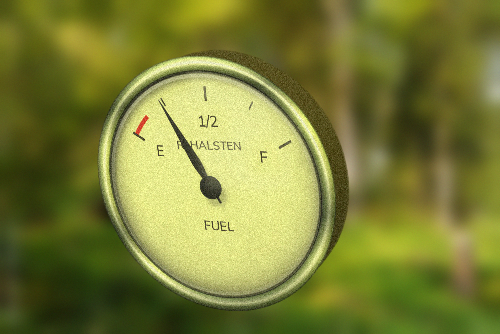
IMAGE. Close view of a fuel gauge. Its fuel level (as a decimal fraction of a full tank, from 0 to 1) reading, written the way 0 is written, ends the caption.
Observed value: 0.25
